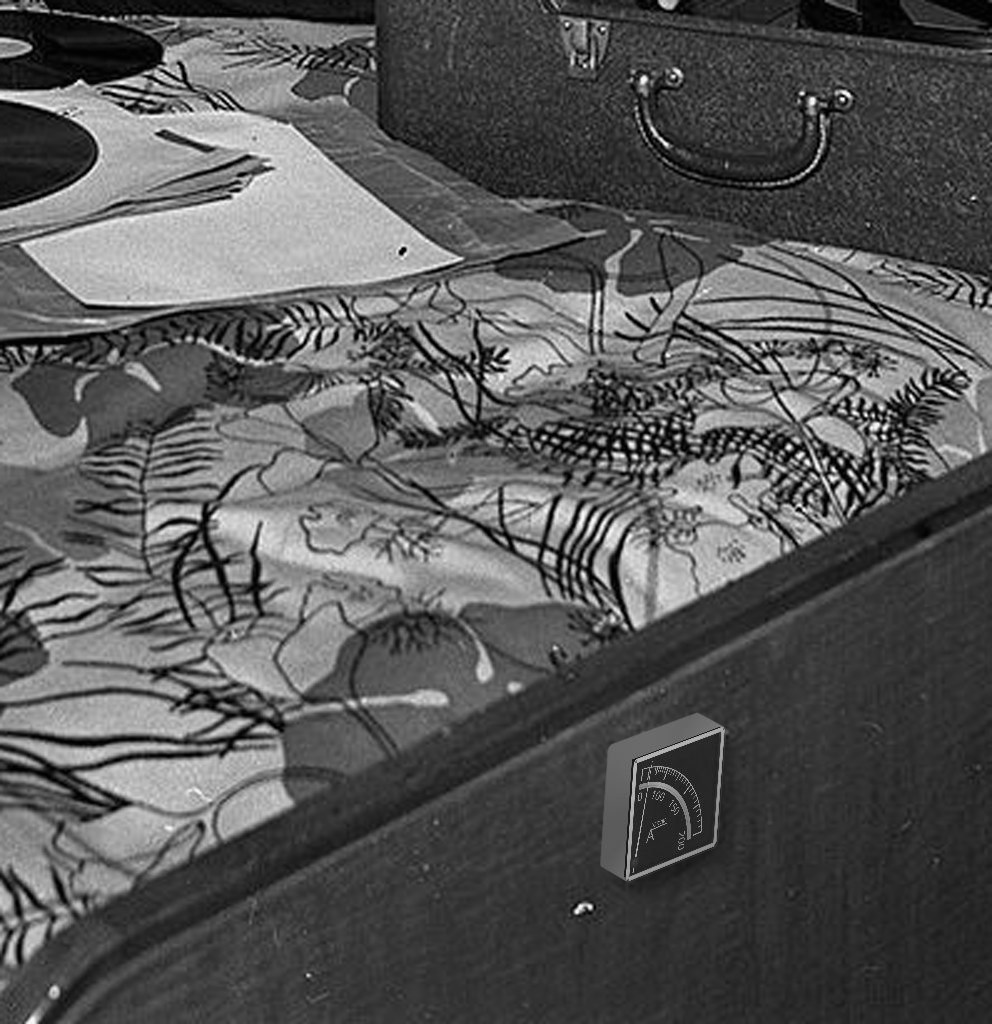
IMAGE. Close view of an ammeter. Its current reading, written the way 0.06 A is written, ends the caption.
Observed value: 50 A
